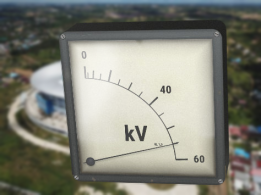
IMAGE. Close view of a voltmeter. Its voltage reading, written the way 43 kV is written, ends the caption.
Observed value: 55 kV
